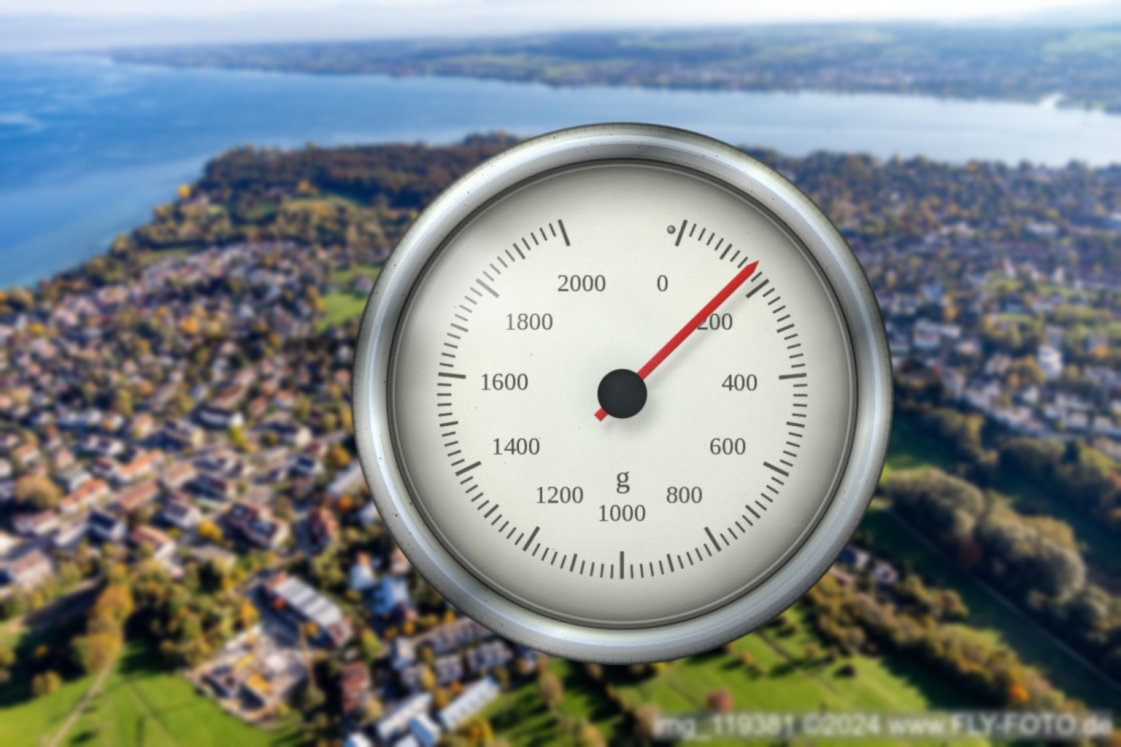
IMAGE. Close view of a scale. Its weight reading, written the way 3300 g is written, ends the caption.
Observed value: 160 g
